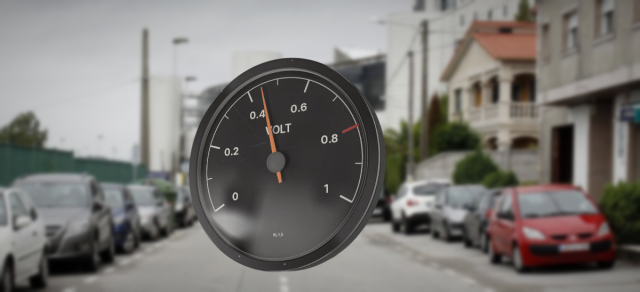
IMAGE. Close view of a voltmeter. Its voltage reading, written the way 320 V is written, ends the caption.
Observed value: 0.45 V
